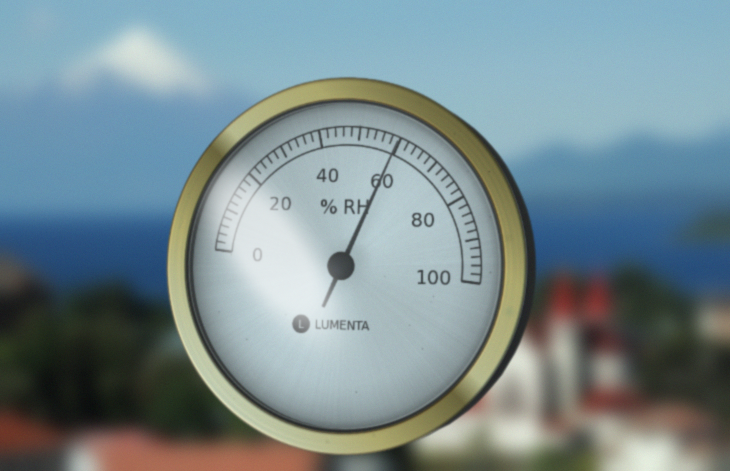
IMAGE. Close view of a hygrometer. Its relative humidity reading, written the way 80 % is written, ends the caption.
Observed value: 60 %
